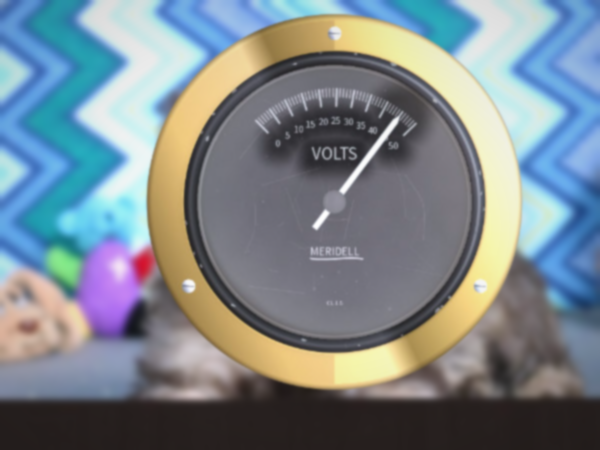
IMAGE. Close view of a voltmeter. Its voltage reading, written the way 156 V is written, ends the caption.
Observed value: 45 V
